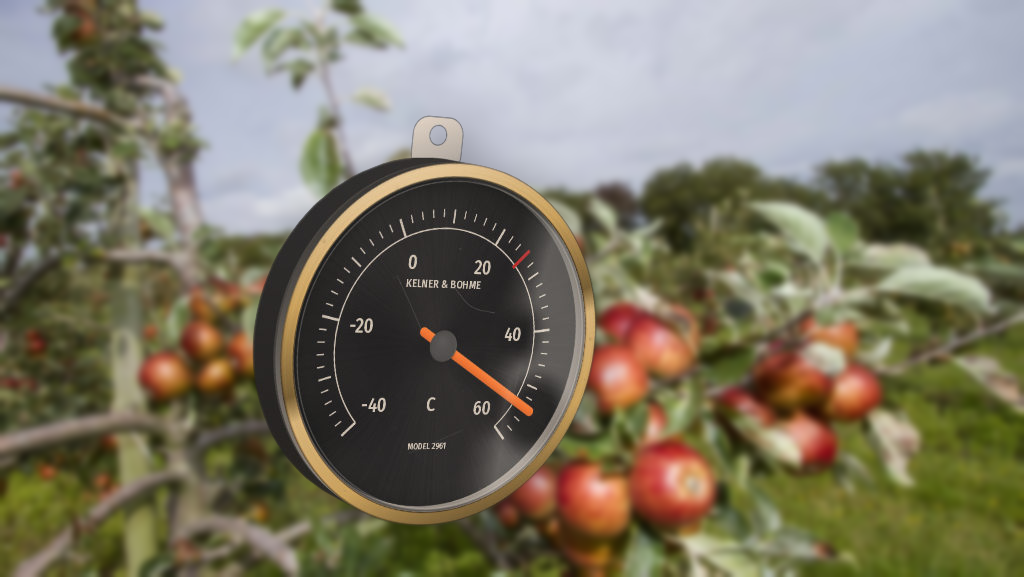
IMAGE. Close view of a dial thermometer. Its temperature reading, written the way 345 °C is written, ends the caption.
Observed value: 54 °C
